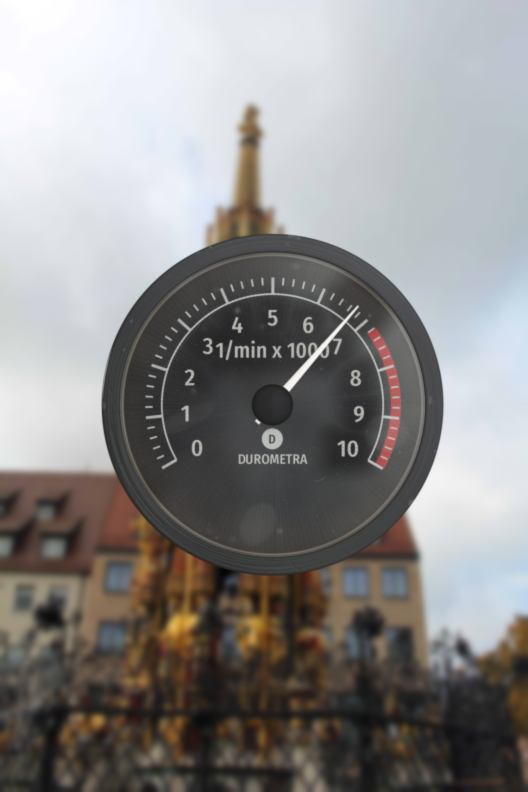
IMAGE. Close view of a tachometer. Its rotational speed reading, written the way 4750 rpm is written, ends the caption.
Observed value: 6700 rpm
